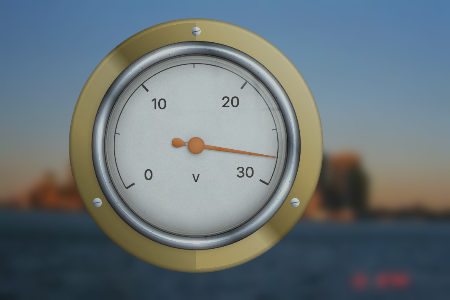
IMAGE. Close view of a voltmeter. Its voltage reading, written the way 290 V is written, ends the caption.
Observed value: 27.5 V
